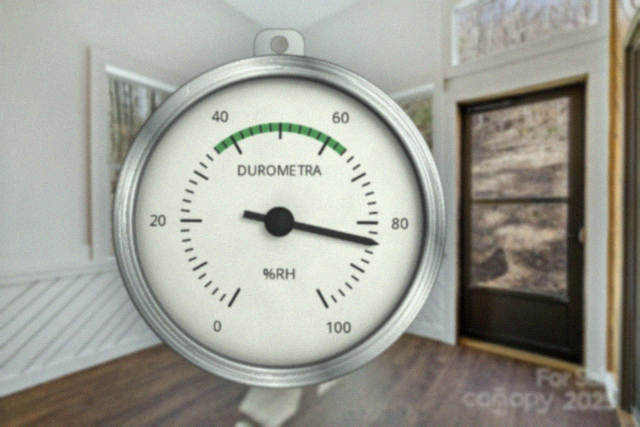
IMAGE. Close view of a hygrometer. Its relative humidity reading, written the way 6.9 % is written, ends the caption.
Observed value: 84 %
